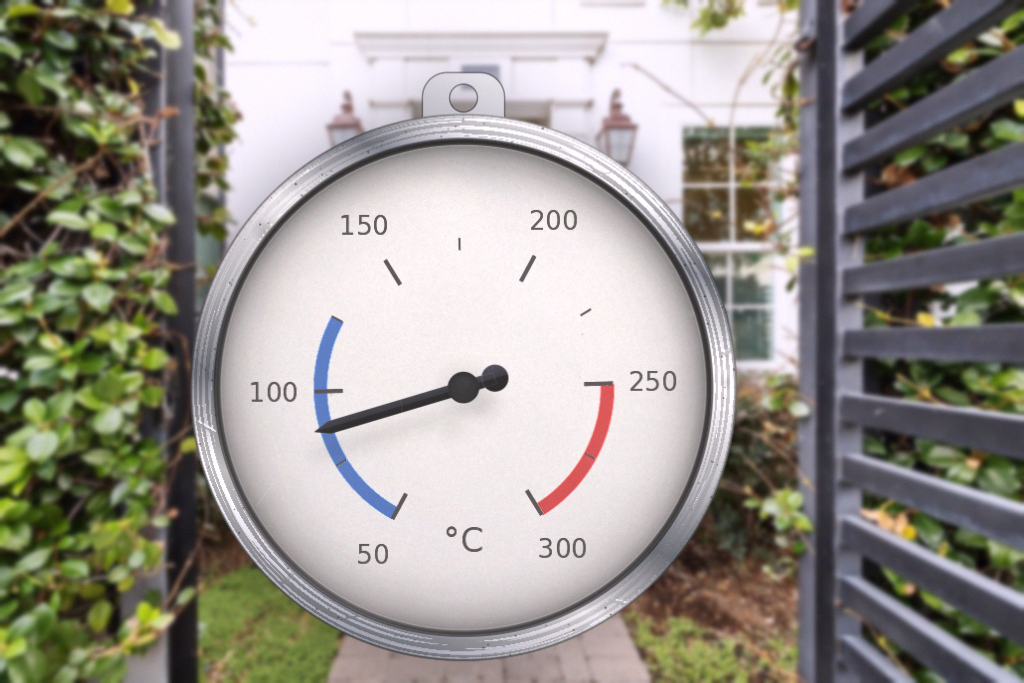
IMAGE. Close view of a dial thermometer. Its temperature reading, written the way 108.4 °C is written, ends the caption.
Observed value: 87.5 °C
